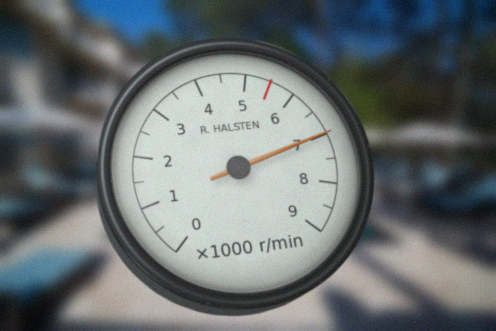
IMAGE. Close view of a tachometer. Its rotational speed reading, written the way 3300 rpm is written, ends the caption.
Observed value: 7000 rpm
